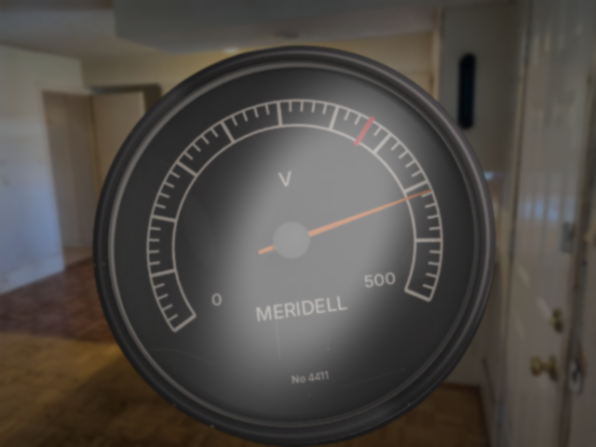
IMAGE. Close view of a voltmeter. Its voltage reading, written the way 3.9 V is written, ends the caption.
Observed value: 410 V
